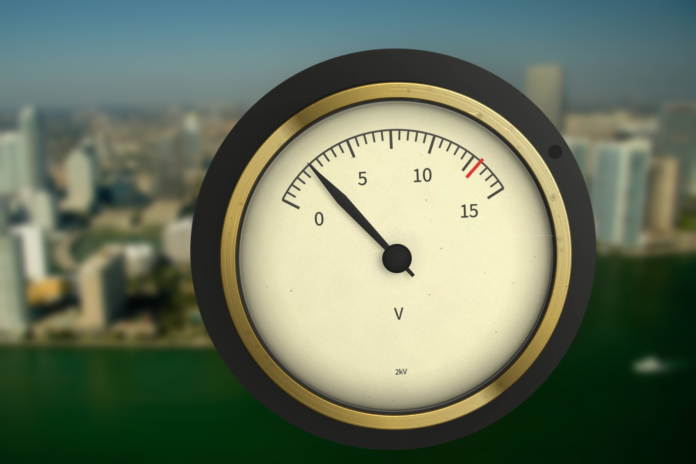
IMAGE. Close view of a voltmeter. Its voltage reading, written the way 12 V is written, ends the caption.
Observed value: 2.5 V
